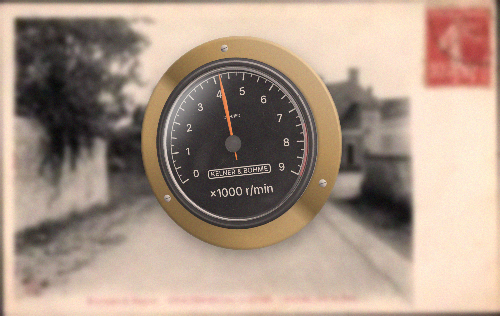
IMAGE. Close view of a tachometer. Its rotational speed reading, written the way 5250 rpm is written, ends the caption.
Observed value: 4250 rpm
